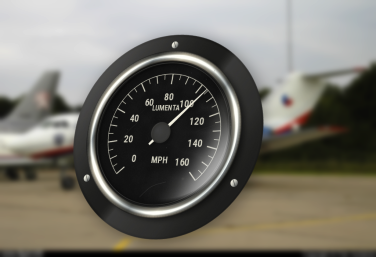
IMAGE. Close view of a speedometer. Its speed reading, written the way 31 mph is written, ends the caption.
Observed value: 105 mph
